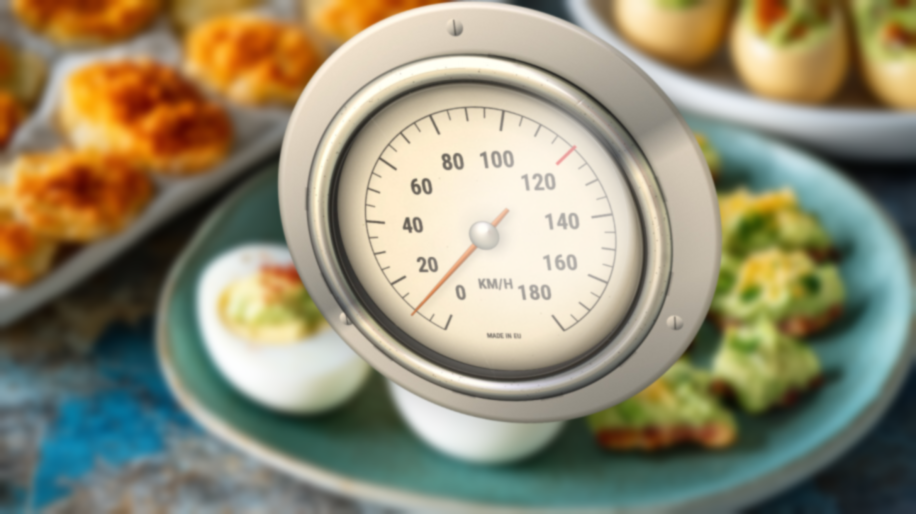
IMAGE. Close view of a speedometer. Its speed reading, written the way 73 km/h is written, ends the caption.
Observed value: 10 km/h
